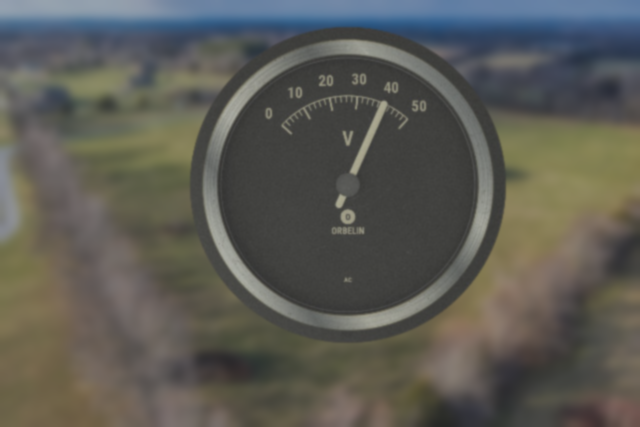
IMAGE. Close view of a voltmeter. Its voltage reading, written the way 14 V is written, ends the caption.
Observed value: 40 V
